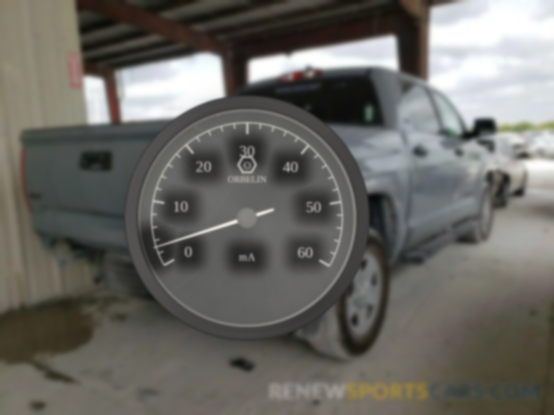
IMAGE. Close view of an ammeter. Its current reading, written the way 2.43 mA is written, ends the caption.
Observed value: 3 mA
